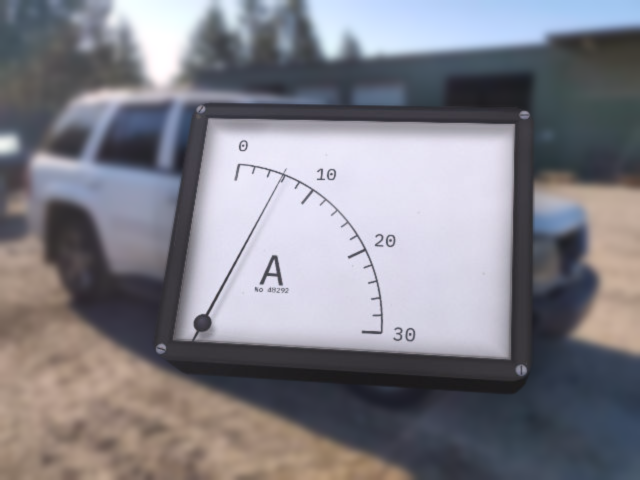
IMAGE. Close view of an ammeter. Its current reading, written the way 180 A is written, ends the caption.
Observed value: 6 A
